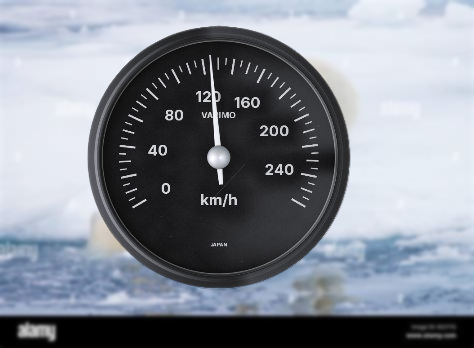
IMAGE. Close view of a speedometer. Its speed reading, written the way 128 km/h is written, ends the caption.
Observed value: 125 km/h
